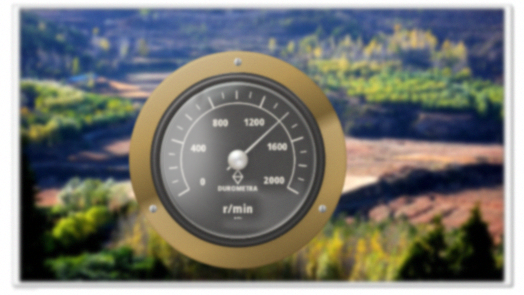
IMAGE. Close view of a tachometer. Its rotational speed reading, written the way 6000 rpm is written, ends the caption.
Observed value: 1400 rpm
